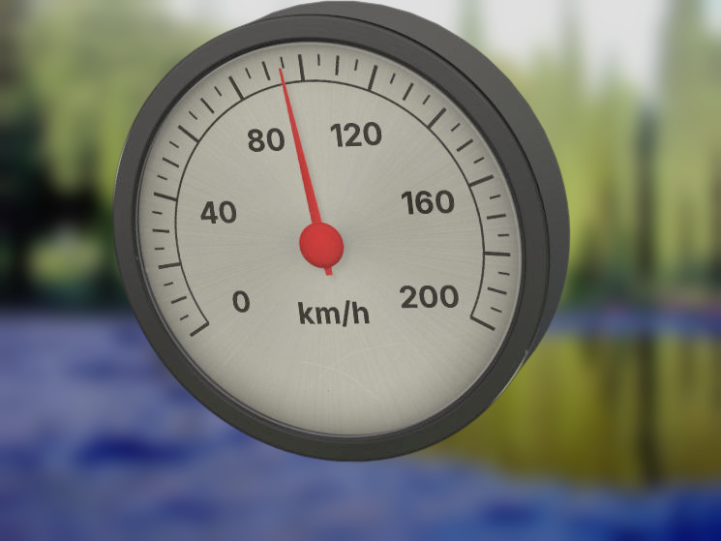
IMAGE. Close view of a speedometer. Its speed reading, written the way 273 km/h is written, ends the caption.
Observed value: 95 km/h
